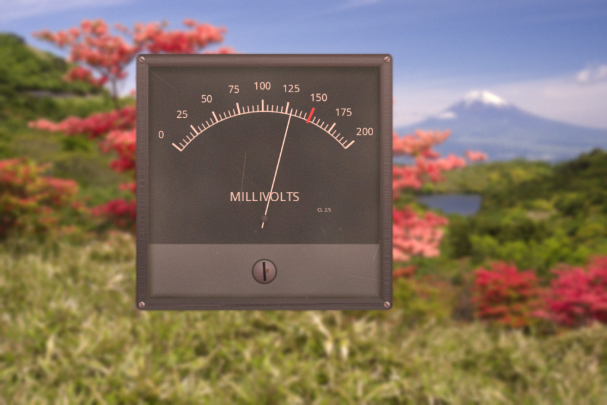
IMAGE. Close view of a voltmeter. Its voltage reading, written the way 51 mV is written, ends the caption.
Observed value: 130 mV
